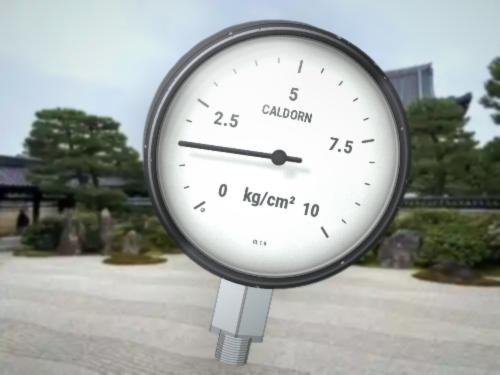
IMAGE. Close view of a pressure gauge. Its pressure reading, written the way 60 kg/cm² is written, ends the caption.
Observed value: 1.5 kg/cm²
